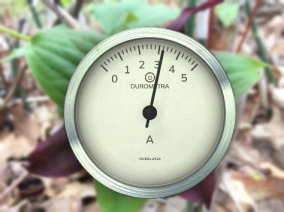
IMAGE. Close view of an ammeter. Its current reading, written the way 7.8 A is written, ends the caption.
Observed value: 3.2 A
